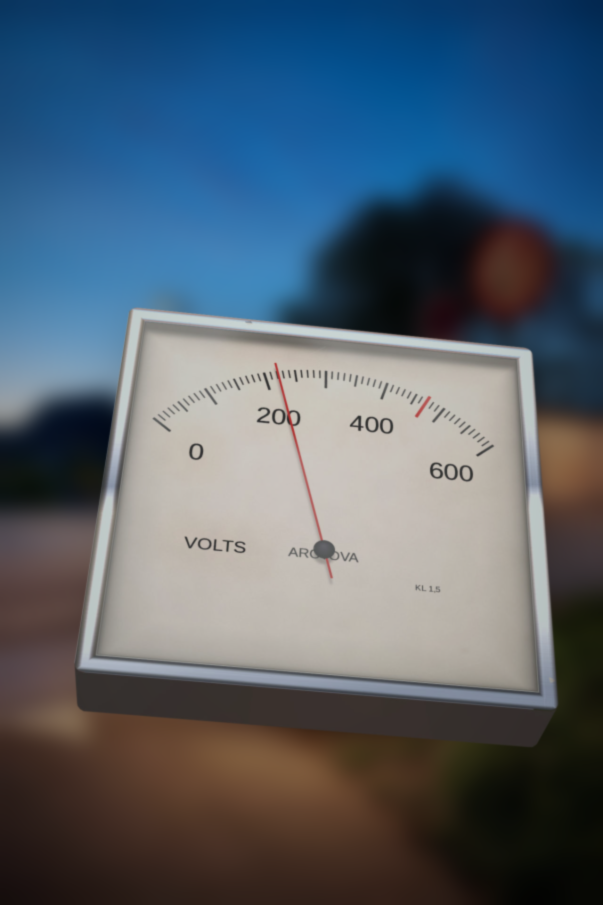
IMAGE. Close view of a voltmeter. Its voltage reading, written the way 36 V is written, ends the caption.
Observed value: 220 V
